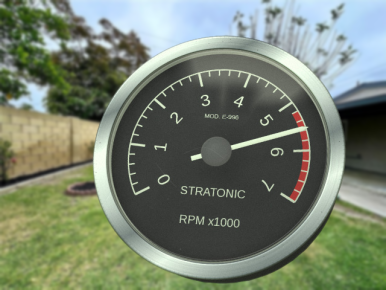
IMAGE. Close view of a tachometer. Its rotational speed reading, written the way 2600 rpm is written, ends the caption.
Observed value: 5600 rpm
